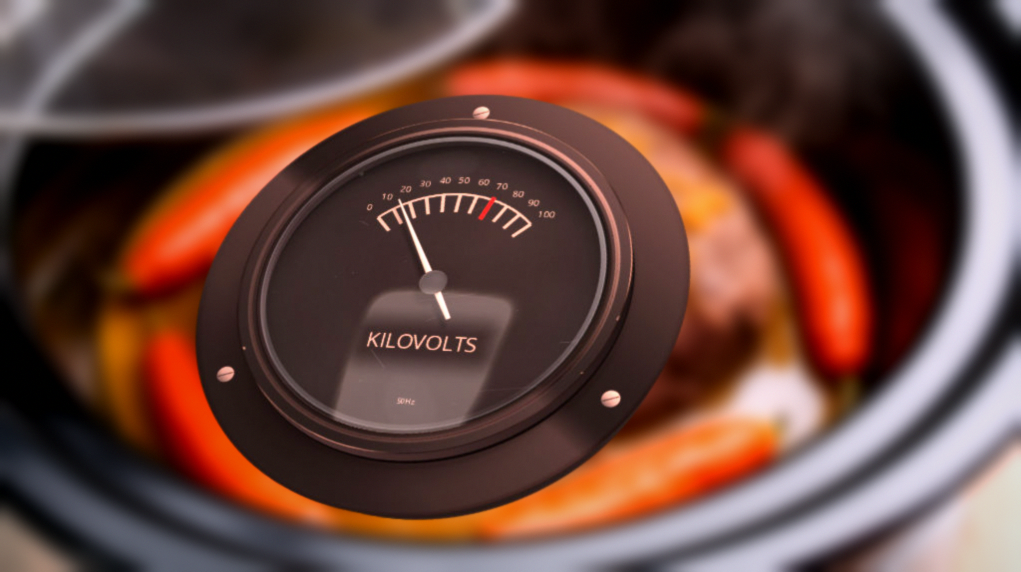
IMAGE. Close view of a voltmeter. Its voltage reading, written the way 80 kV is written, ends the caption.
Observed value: 15 kV
